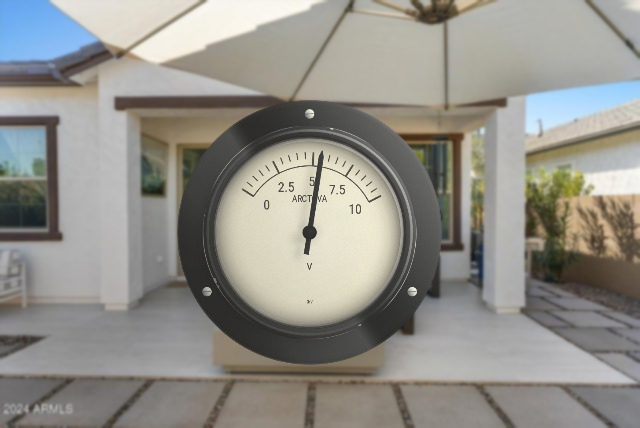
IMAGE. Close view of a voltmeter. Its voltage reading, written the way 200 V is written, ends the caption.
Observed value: 5.5 V
